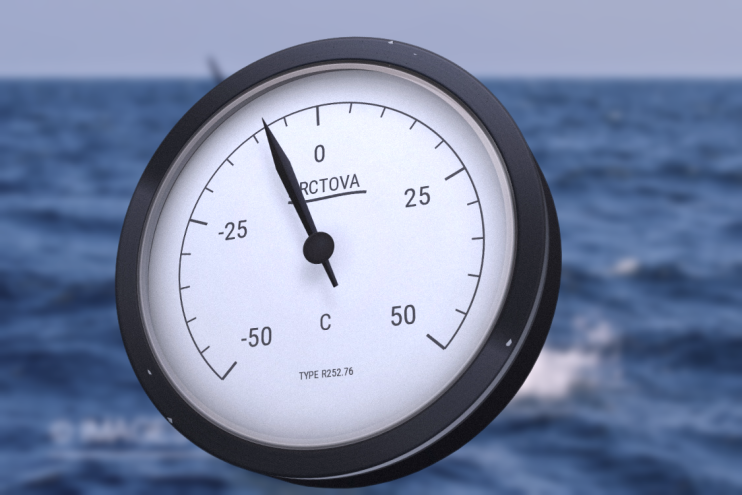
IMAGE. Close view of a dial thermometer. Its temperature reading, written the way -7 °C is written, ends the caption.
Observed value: -7.5 °C
